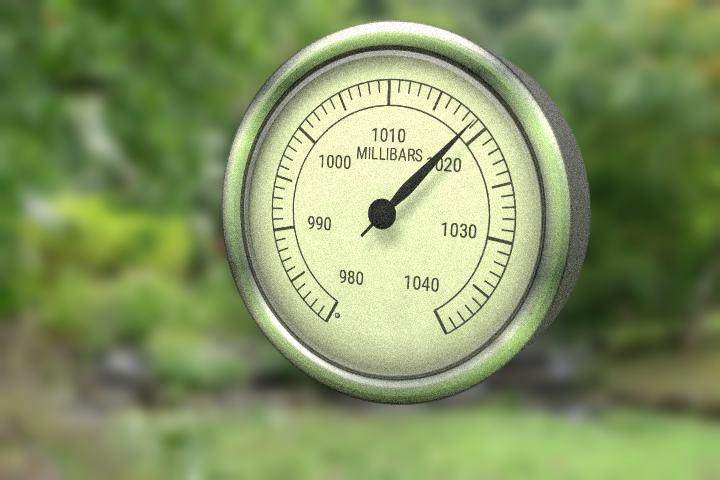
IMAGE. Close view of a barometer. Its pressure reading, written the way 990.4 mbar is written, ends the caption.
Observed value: 1019 mbar
